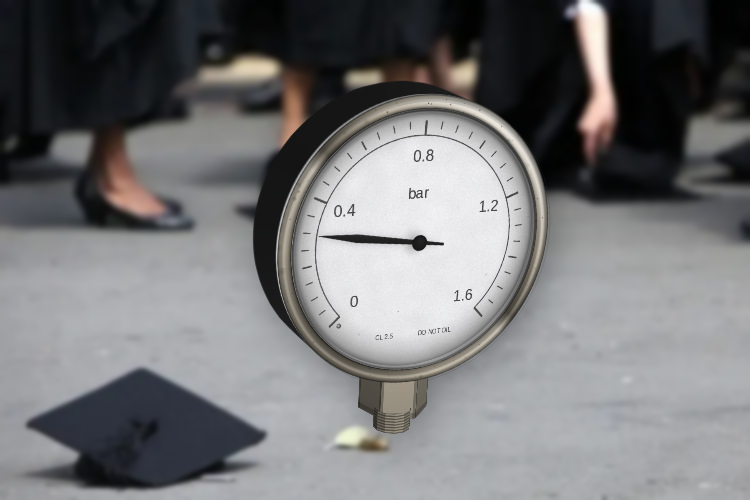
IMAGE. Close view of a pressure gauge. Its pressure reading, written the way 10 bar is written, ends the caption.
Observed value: 0.3 bar
